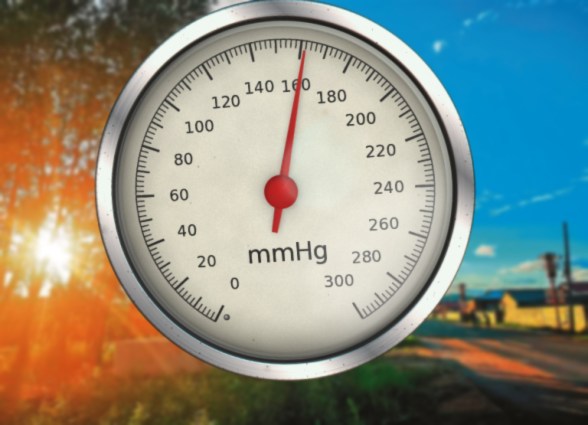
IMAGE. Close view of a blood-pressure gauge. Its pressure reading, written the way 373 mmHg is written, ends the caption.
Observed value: 162 mmHg
